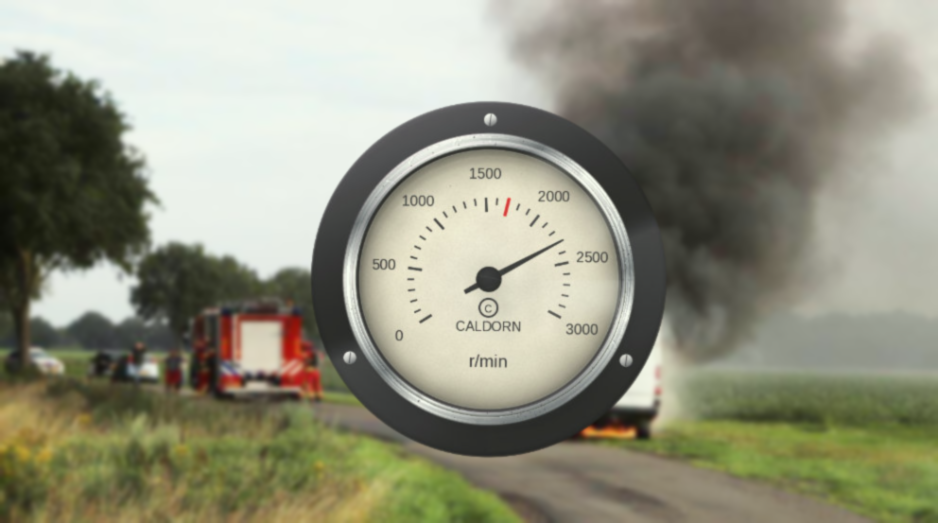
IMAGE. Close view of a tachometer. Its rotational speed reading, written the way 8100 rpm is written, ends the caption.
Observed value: 2300 rpm
